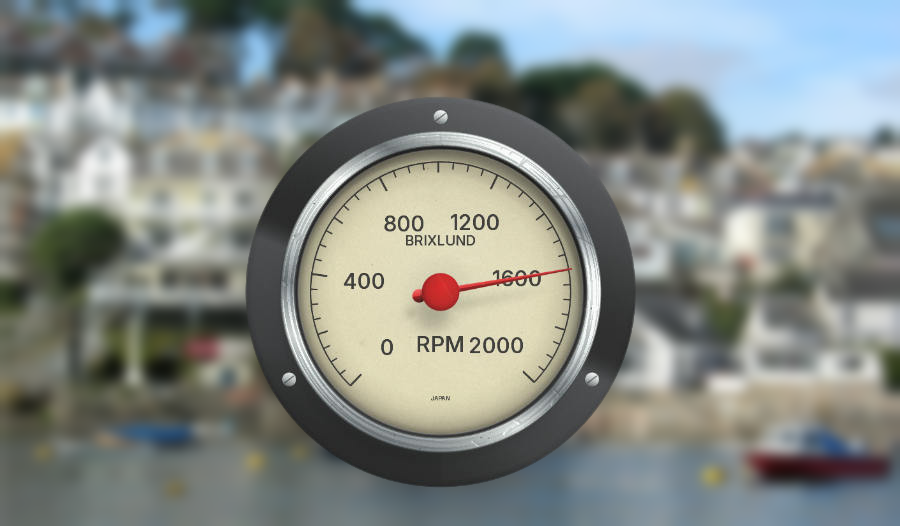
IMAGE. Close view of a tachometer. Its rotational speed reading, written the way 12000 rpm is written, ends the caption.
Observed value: 1600 rpm
